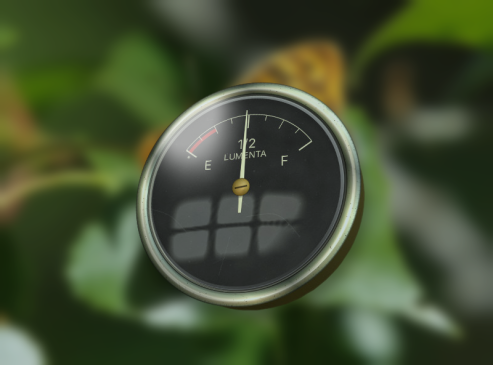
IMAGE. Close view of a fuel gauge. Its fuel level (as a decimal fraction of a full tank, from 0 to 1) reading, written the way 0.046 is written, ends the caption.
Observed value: 0.5
